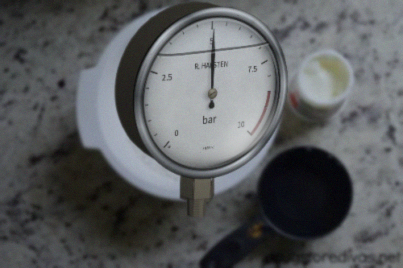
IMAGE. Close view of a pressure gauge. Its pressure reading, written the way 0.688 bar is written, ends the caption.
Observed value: 5 bar
